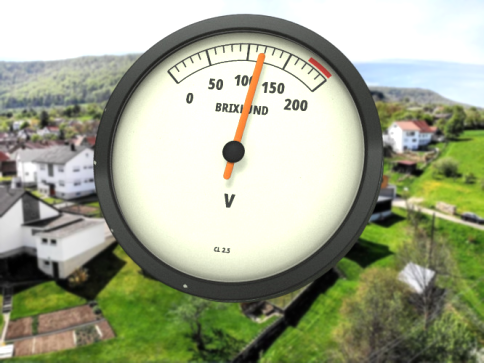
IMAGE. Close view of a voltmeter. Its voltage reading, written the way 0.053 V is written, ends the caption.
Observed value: 120 V
